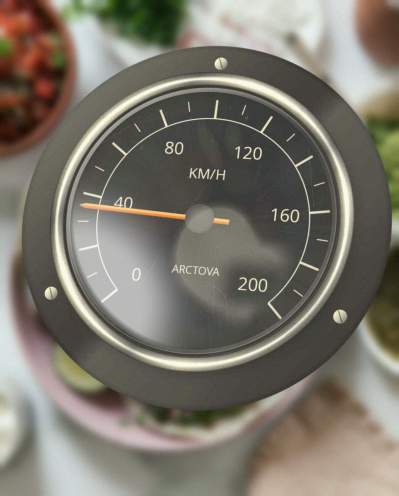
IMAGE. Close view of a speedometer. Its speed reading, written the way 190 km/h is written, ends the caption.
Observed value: 35 km/h
